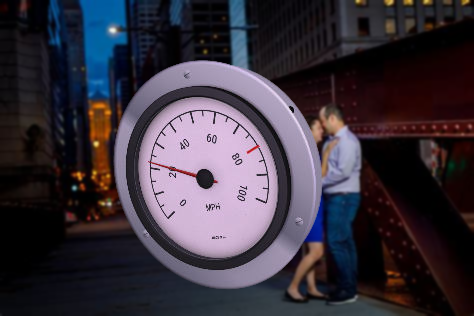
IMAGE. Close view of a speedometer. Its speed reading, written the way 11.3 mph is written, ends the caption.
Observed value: 22.5 mph
